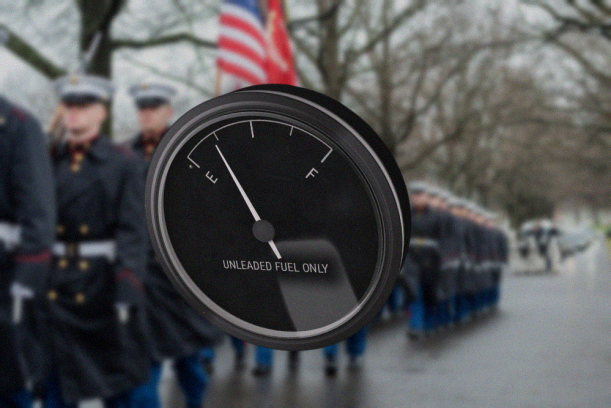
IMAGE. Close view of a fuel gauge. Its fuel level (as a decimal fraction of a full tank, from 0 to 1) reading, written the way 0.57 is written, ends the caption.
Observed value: 0.25
